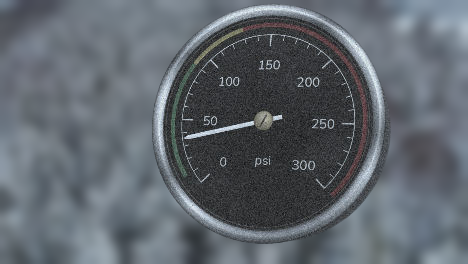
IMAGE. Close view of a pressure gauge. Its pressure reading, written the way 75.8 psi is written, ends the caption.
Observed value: 35 psi
